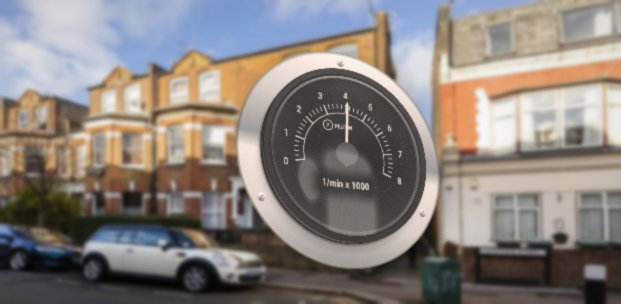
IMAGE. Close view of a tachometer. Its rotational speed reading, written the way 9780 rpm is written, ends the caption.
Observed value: 4000 rpm
